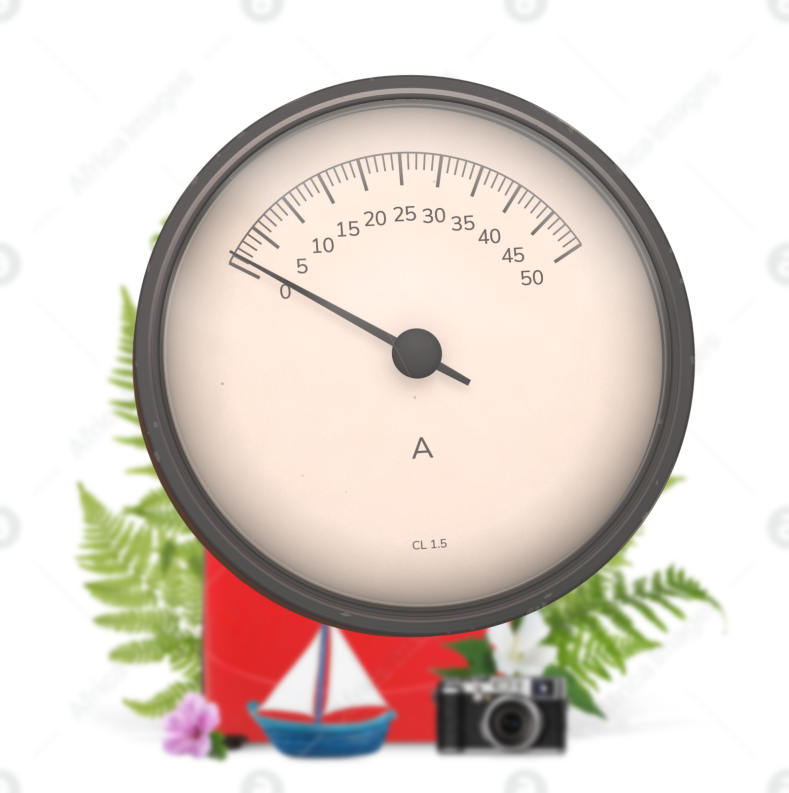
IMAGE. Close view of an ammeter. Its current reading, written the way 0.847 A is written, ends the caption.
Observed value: 1 A
